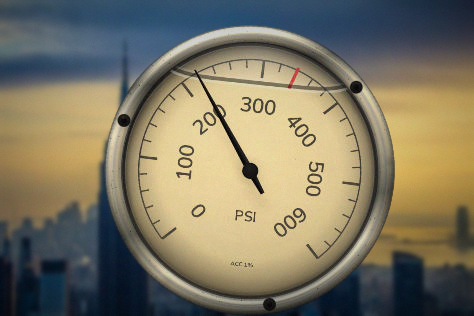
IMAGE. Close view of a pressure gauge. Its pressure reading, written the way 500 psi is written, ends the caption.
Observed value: 220 psi
